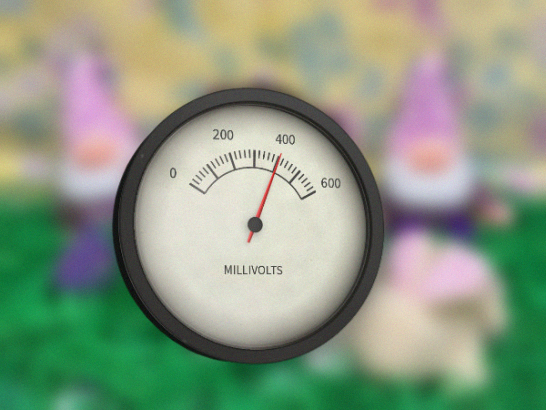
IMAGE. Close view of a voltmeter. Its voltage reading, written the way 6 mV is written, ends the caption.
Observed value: 400 mV
